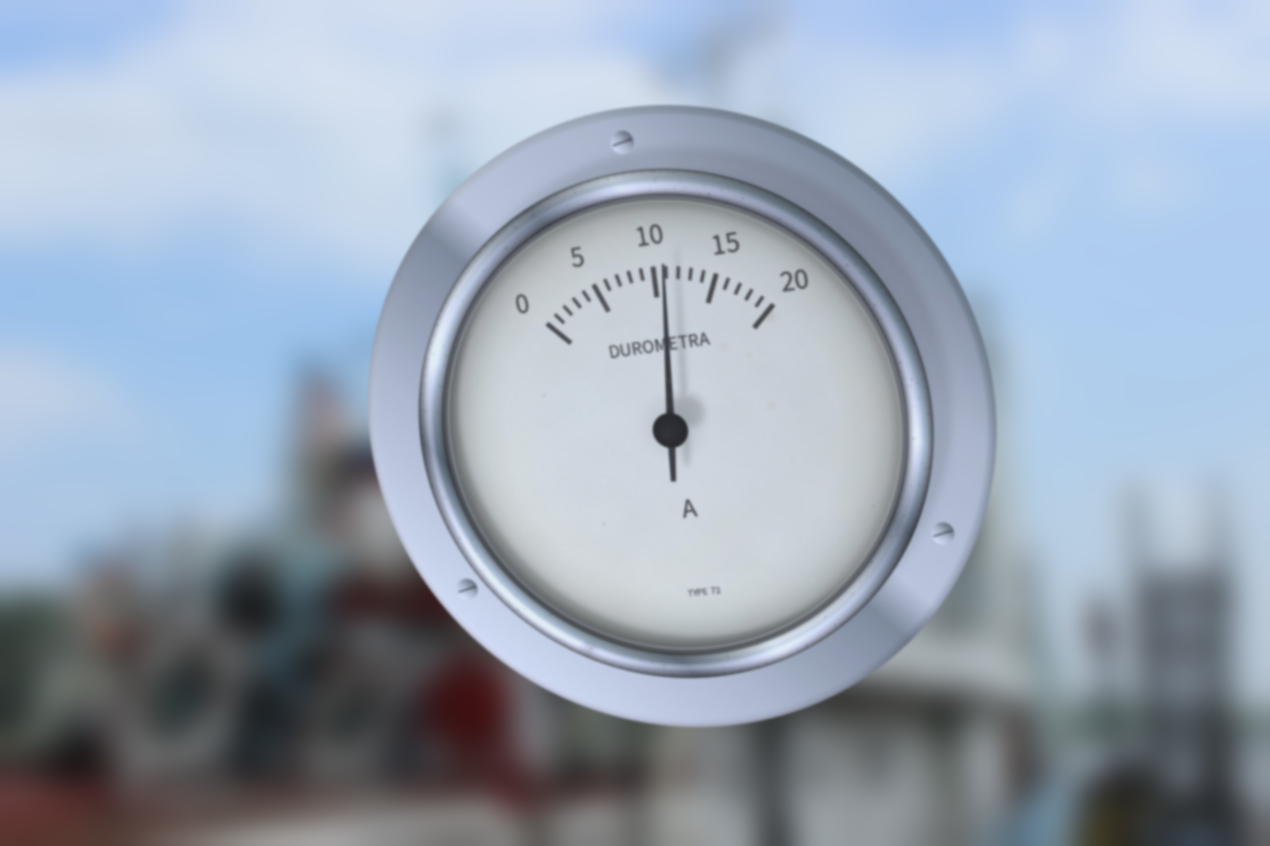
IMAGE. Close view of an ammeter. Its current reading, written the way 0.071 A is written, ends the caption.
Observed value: 11 A
